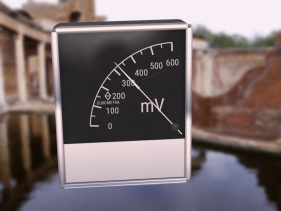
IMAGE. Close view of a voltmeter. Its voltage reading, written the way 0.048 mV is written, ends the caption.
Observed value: 325 mV
